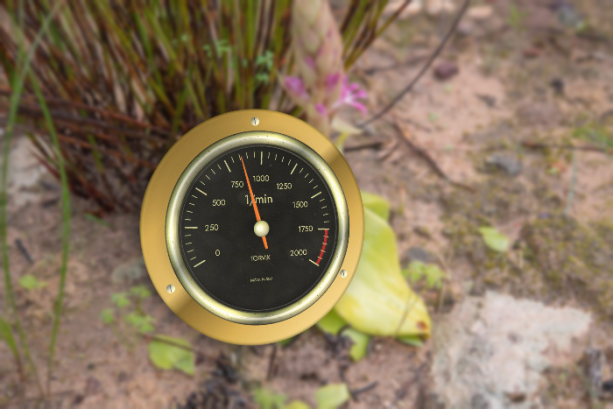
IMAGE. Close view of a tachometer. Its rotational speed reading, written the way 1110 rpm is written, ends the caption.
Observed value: 850 rpm
